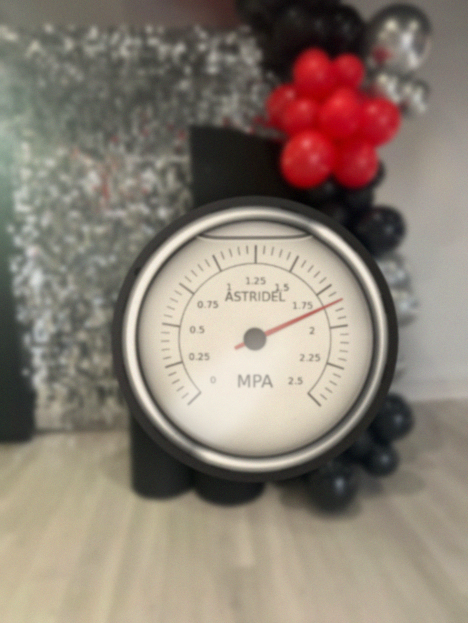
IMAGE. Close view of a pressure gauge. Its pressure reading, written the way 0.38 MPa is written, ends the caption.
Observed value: 1.85 MPa
